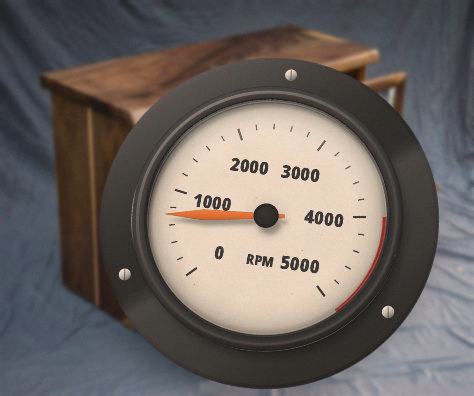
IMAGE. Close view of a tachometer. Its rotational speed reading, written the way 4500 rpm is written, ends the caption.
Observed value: 700 rpm
